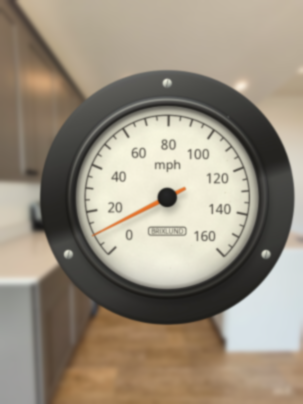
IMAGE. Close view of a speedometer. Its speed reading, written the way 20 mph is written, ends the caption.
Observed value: 10 mph
